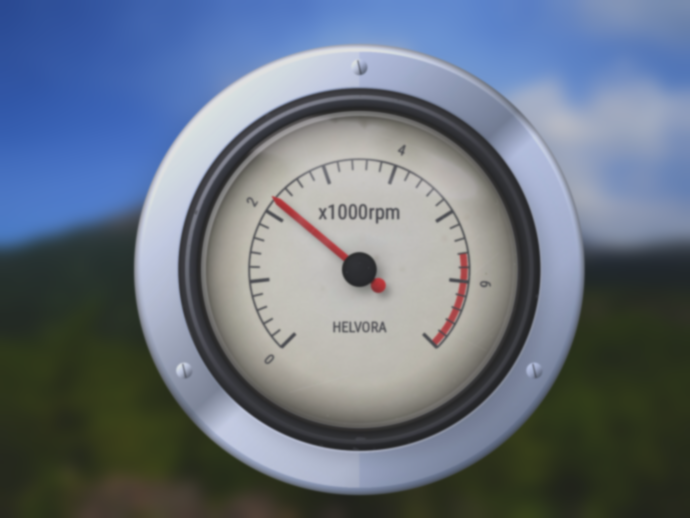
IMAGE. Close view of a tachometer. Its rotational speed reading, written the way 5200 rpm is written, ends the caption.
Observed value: 2200 rpm
